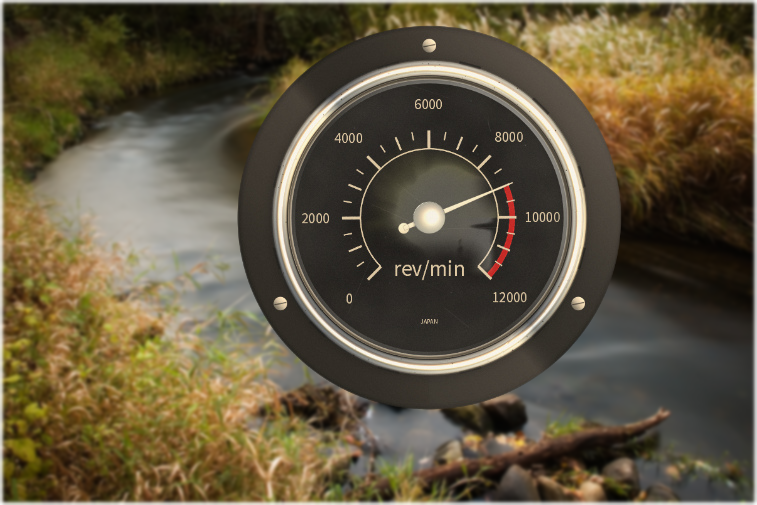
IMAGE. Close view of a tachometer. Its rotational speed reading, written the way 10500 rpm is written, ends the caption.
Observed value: 9000 rpm
